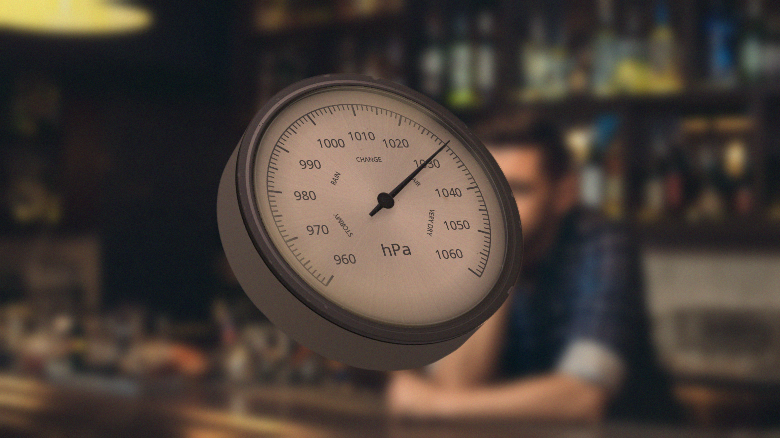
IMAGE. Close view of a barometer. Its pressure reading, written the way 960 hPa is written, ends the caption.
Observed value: 1030 hPa
